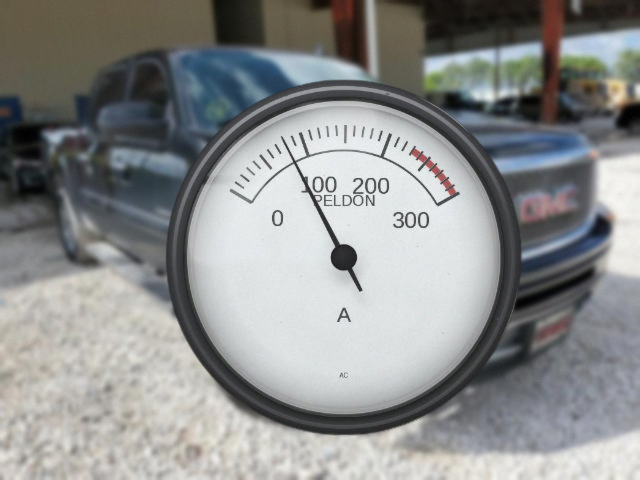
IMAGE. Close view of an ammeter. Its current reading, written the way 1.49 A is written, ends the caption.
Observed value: 80 A
